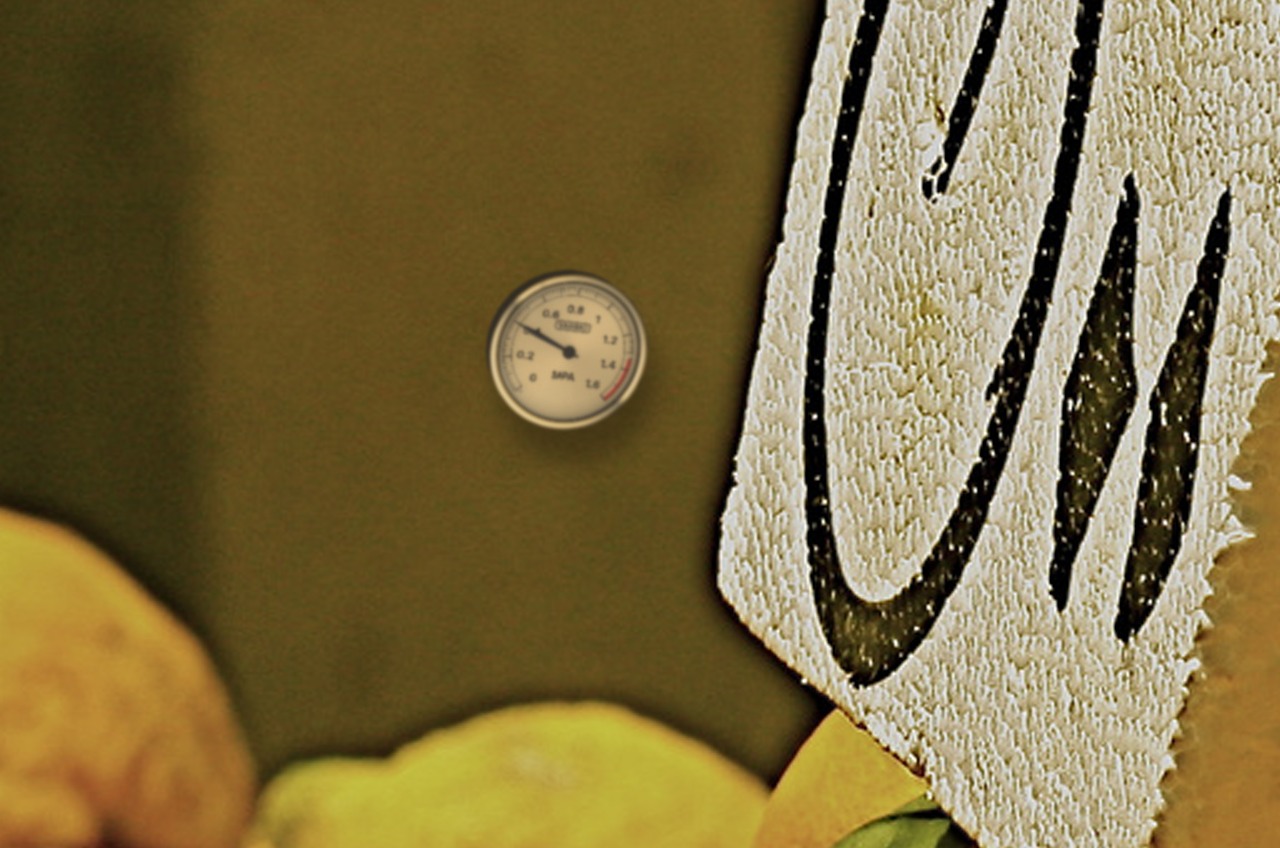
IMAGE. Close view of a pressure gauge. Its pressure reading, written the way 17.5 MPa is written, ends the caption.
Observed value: 0.4 MPa
